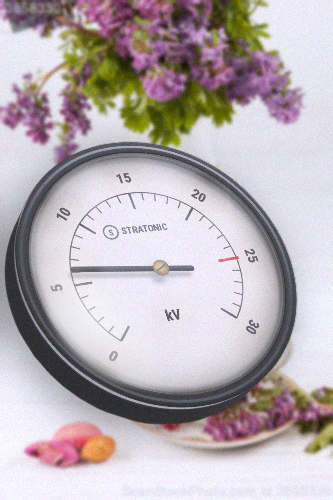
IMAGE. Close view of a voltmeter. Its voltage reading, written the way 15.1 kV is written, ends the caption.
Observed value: 6 kV
